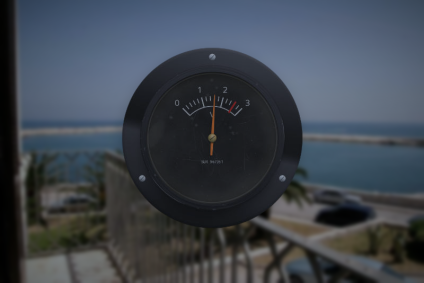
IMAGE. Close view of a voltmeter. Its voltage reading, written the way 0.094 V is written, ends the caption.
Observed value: 1.6 V
